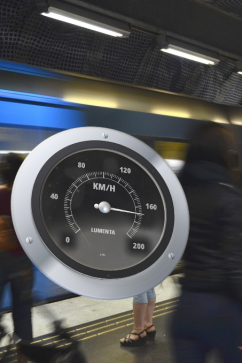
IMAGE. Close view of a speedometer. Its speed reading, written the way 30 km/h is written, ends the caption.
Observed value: 170 km/h
